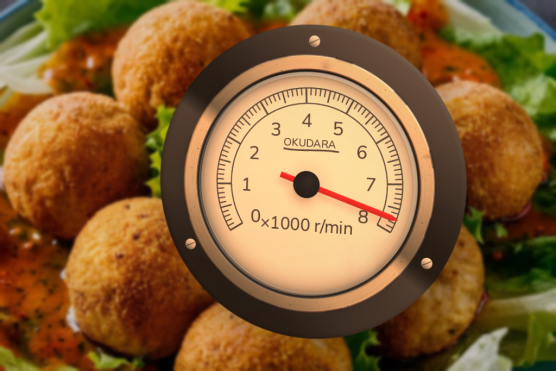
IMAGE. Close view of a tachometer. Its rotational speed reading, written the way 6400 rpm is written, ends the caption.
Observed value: 7700 rpm
